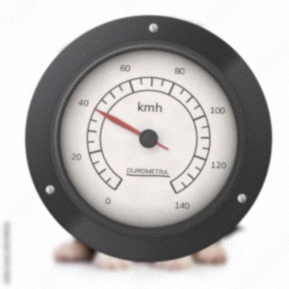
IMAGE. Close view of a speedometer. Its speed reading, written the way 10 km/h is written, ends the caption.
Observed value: 40 km/h
